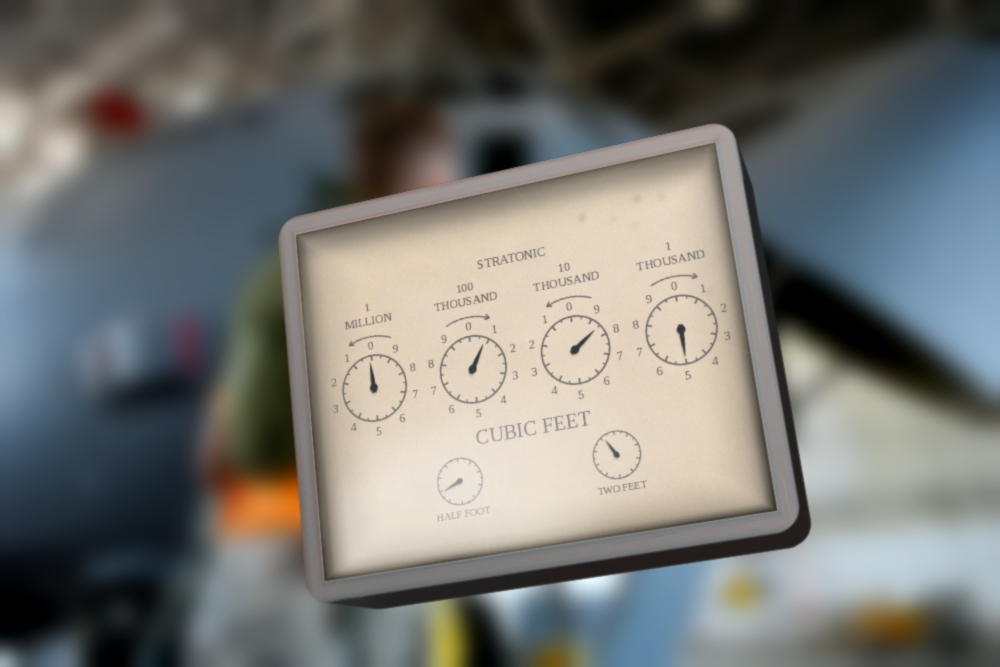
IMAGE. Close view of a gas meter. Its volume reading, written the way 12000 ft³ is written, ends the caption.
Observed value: 8500 ft³
